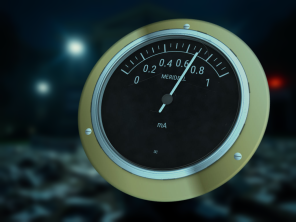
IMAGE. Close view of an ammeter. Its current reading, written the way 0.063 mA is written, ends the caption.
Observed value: 0.7 mA
